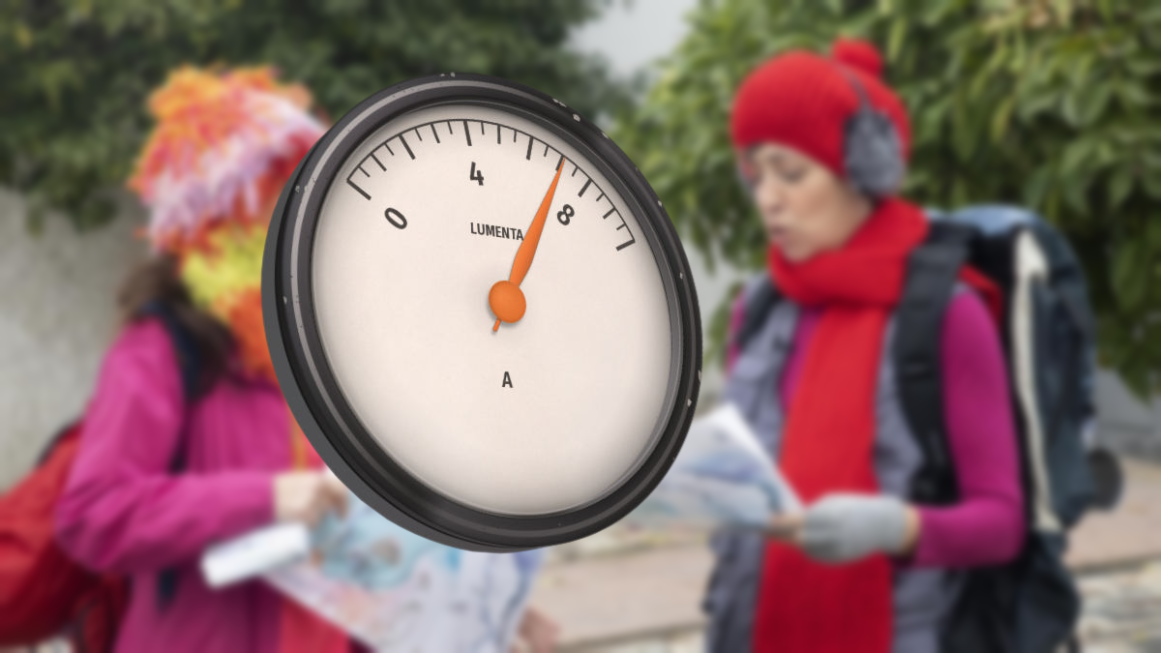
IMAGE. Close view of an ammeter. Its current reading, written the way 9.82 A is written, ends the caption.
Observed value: 7 A
